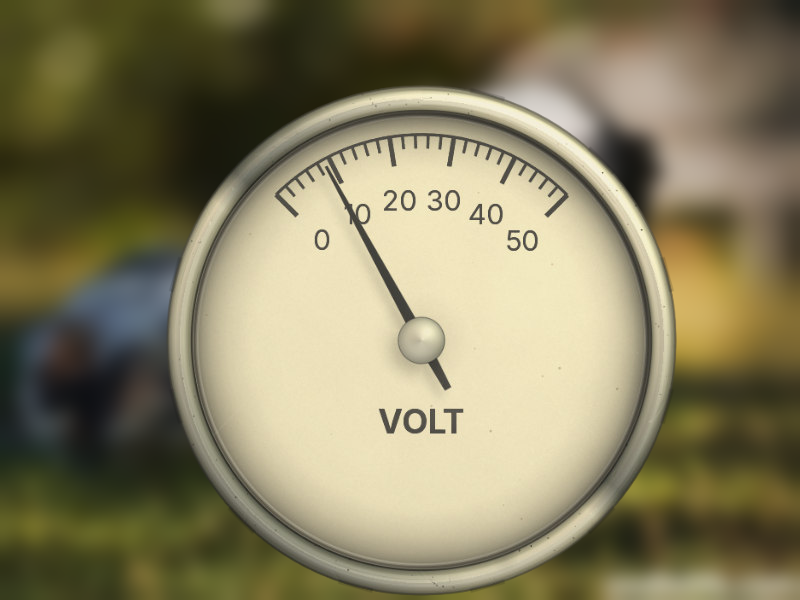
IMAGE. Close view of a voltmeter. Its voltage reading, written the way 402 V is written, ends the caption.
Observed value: 9 V
